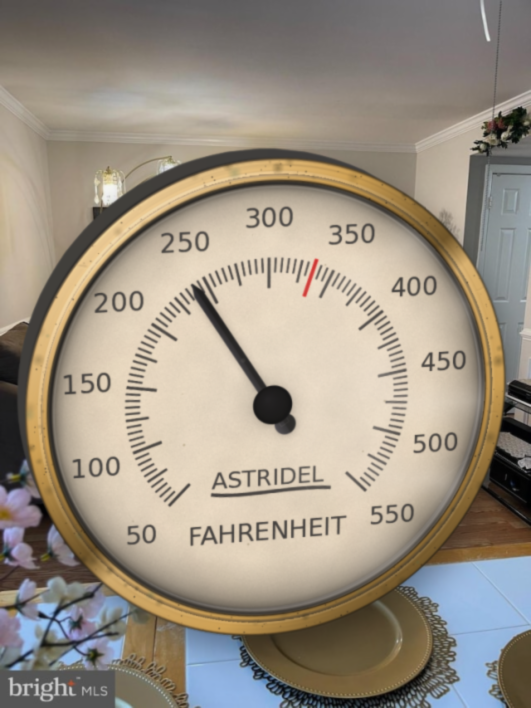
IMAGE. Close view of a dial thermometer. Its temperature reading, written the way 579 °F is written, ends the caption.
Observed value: 240 °F
